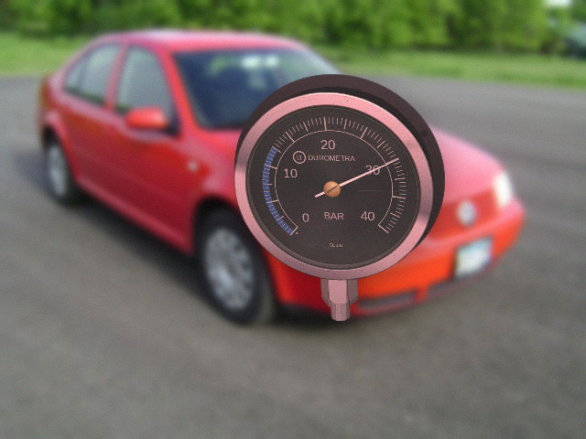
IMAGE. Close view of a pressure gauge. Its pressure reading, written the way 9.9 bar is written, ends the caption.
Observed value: 30 bar
